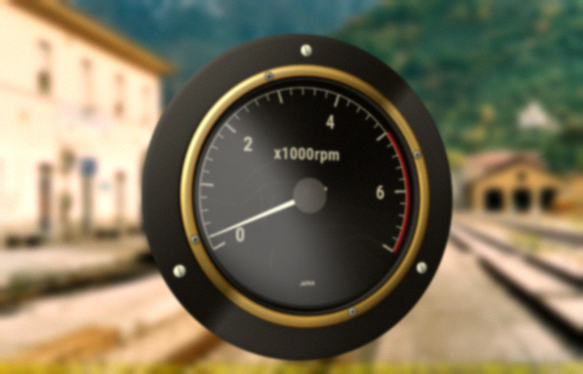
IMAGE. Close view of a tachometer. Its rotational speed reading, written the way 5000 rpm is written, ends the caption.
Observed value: 200 rpm
